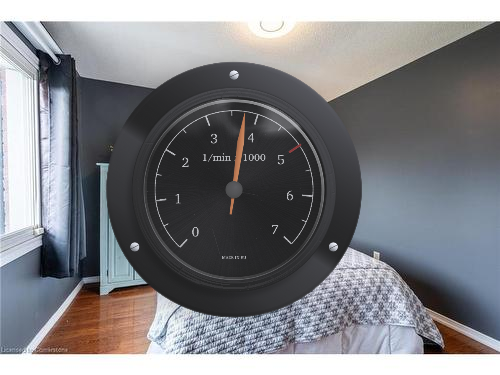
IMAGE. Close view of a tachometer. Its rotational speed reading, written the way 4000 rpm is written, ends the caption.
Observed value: 3750 rpm
